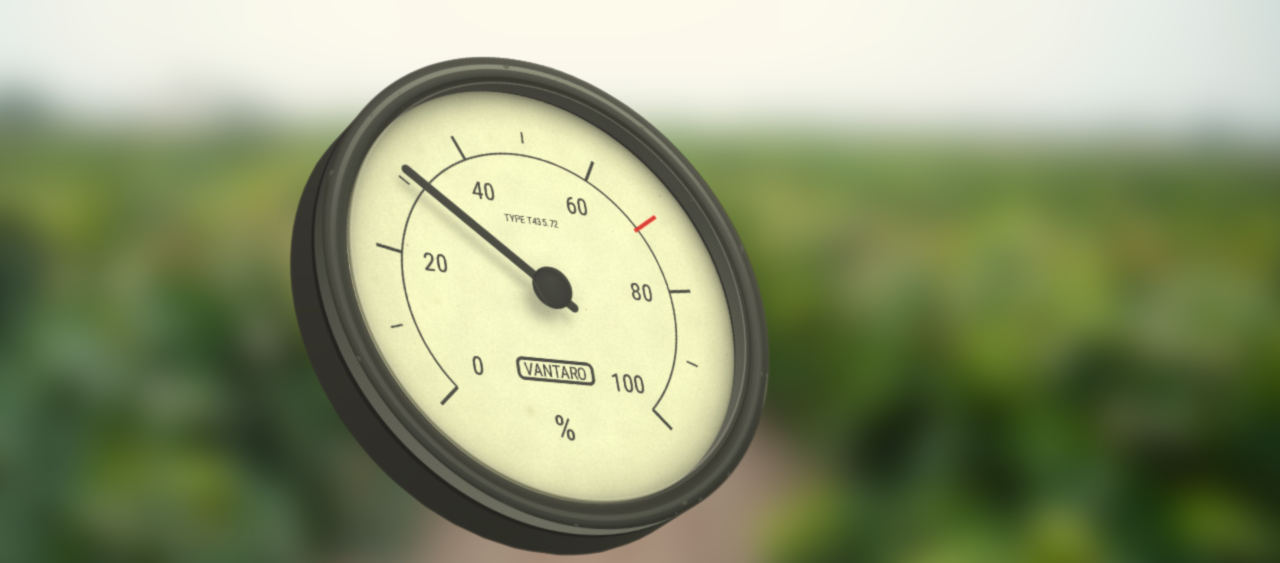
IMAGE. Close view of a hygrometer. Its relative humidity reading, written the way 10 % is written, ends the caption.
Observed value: 30 %
